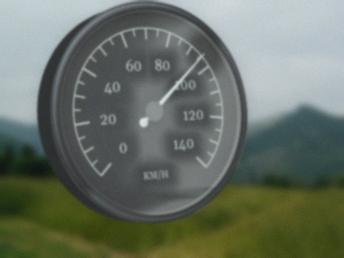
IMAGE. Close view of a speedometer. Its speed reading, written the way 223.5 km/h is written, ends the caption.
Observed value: 95 km/h
